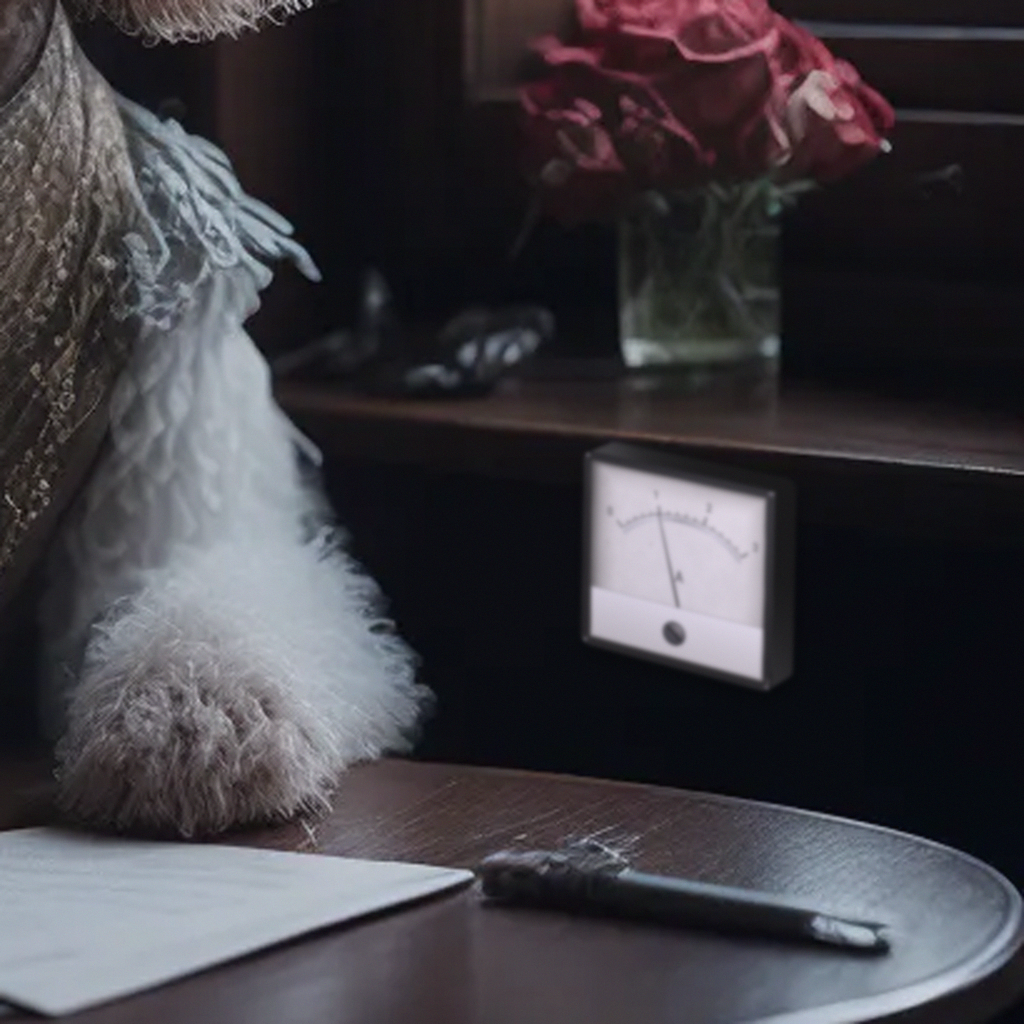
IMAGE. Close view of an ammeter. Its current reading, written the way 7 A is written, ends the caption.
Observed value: 1 A
